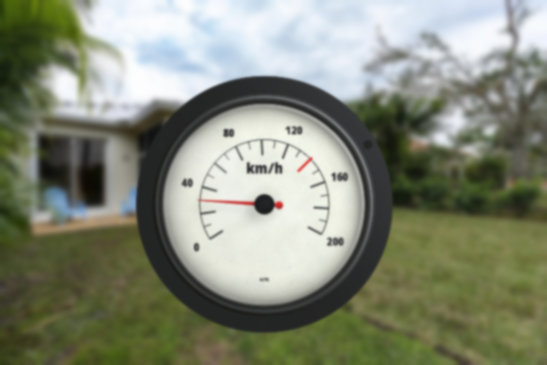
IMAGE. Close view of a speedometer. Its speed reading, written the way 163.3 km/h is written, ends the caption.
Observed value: 30 km/h
